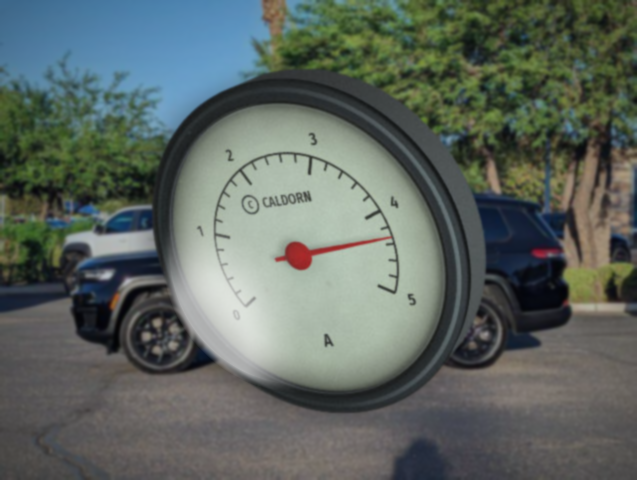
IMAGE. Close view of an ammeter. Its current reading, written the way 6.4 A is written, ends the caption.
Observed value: 4.3 A
